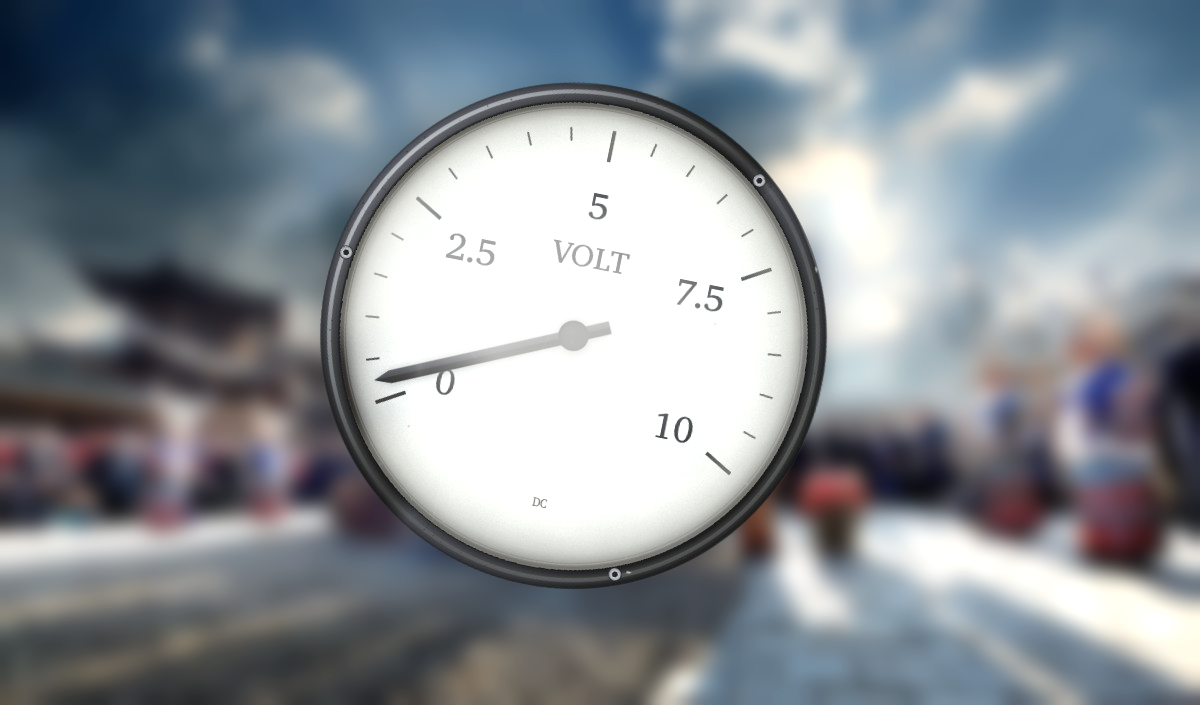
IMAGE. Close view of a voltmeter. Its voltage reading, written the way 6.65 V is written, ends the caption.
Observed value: 0.25 V
